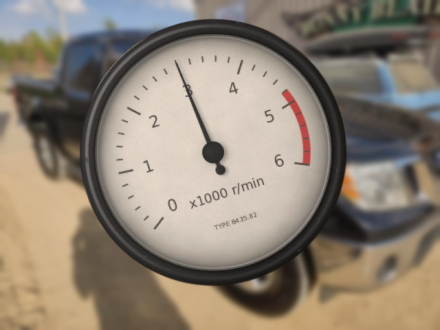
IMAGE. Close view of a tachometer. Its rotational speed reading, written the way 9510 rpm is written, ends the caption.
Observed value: 3000 rpm
